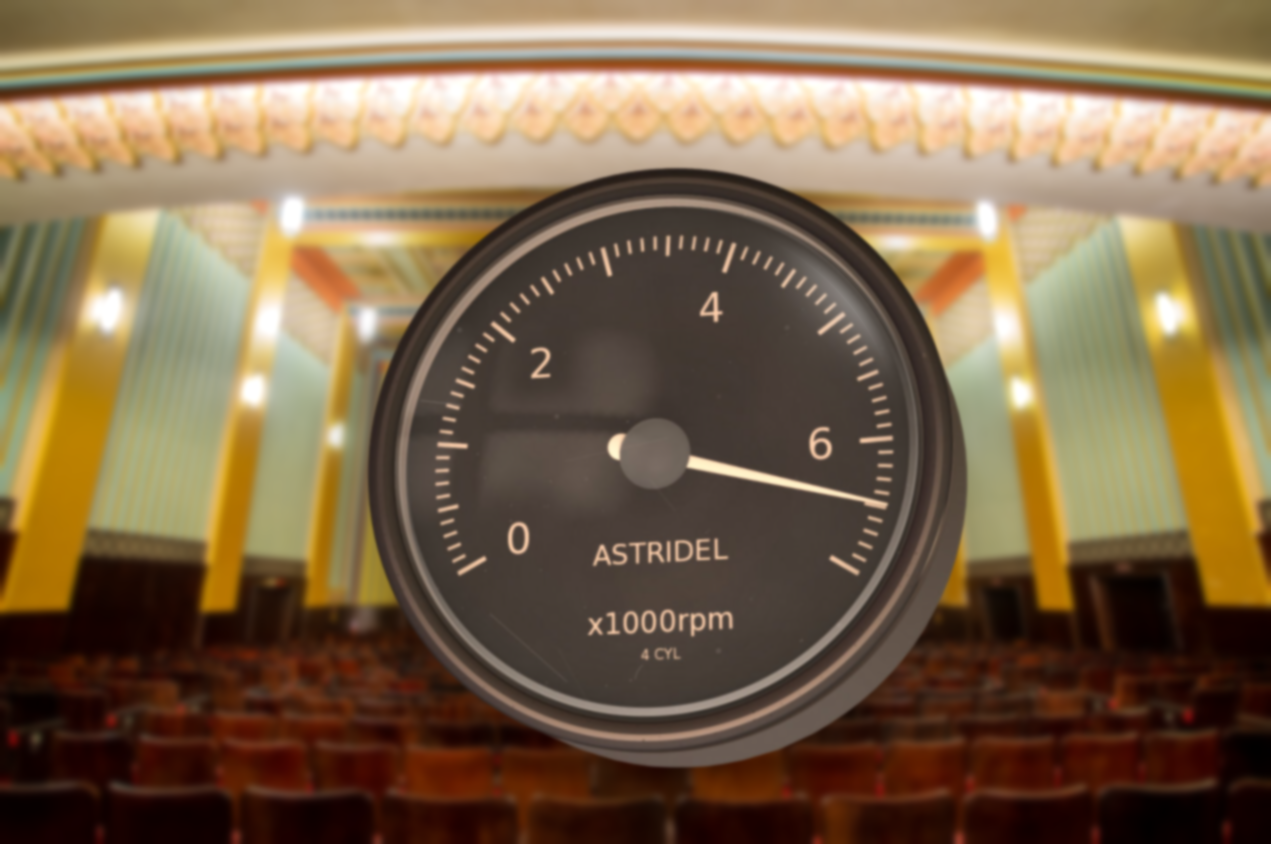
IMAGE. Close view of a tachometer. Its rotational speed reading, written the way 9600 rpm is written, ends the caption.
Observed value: 6500 rpm
